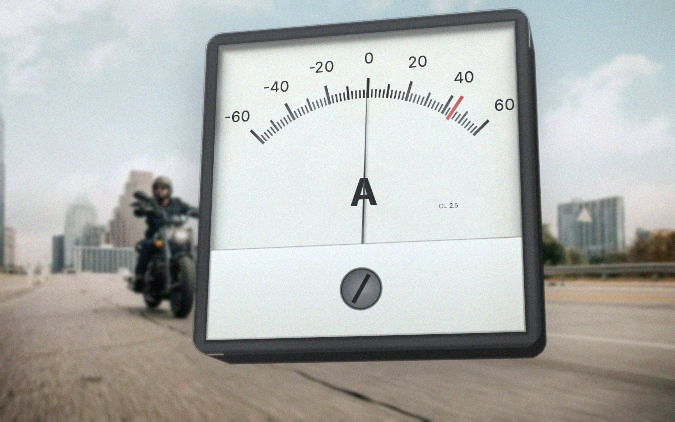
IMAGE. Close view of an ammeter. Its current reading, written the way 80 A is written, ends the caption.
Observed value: 0 A
